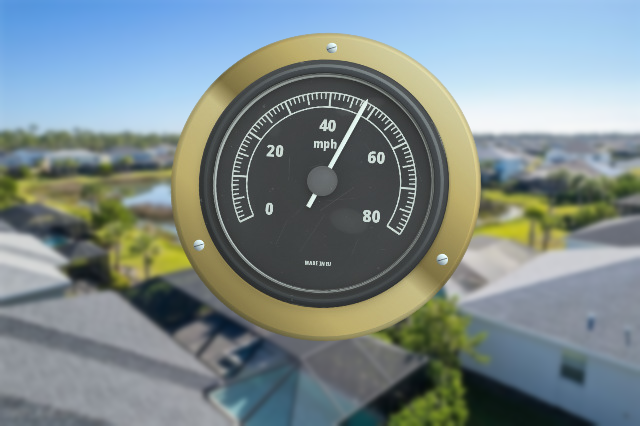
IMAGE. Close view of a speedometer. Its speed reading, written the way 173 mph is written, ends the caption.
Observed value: 48 mph
